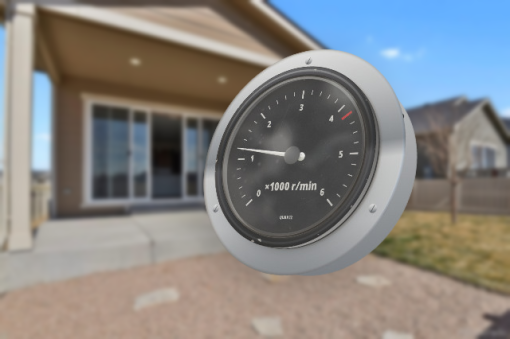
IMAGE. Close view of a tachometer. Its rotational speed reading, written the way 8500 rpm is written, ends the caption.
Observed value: 1200 rpm
